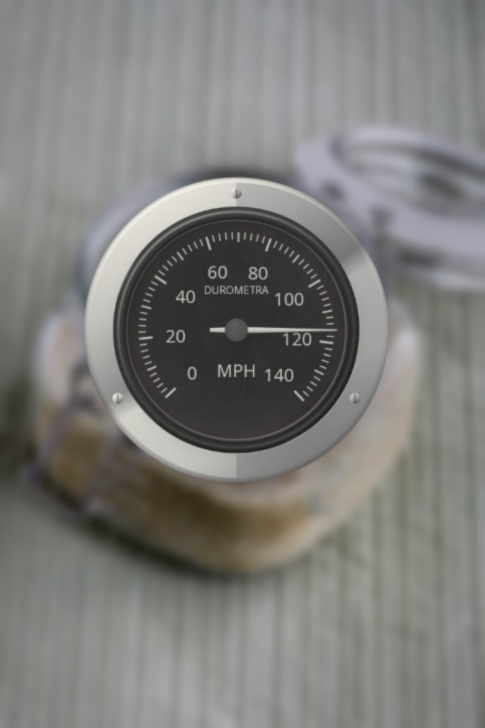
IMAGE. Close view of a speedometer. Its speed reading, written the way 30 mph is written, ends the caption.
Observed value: 116 mph
